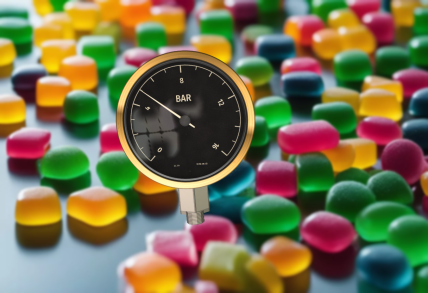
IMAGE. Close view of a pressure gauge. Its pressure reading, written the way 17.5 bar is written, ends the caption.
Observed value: 5 bar
